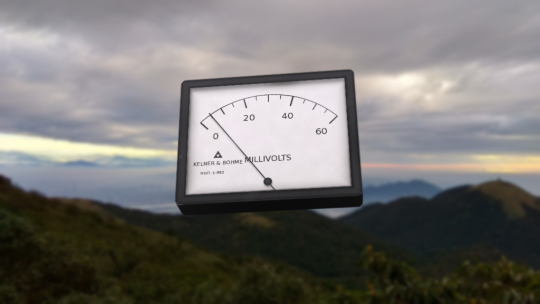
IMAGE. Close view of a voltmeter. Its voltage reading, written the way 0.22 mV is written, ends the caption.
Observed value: 5 mV
